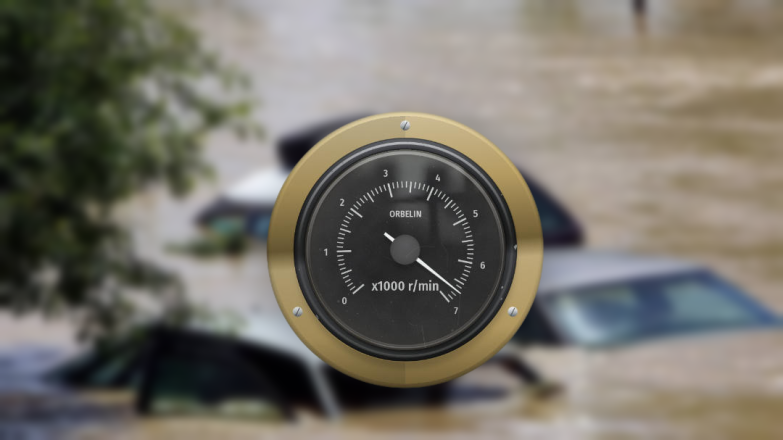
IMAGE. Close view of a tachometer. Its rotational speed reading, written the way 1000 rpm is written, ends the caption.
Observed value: 6700 rpm
